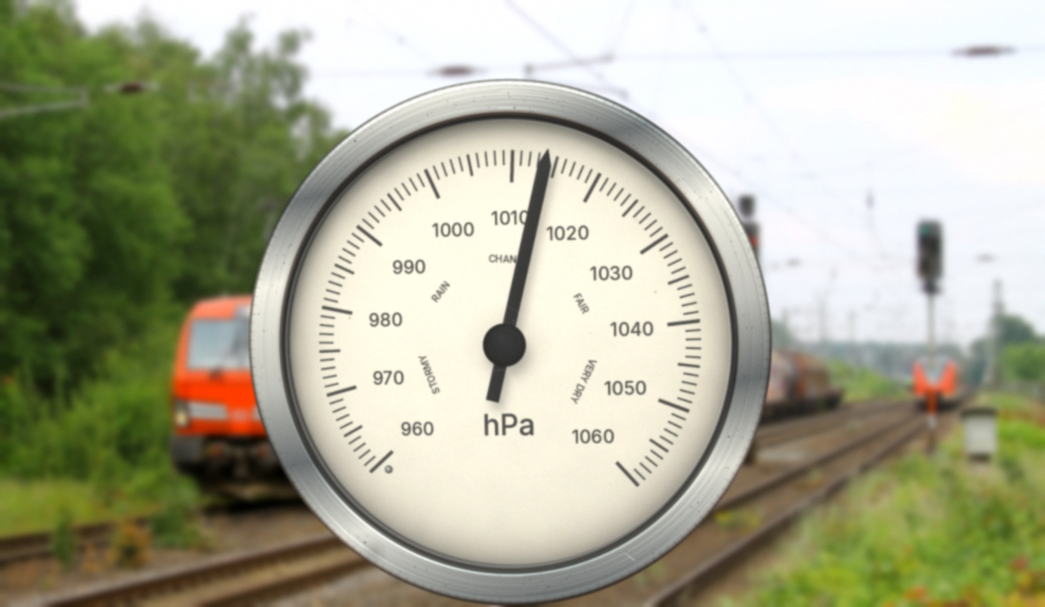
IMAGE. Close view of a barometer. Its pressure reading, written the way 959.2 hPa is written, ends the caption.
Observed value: 1014 hPa
